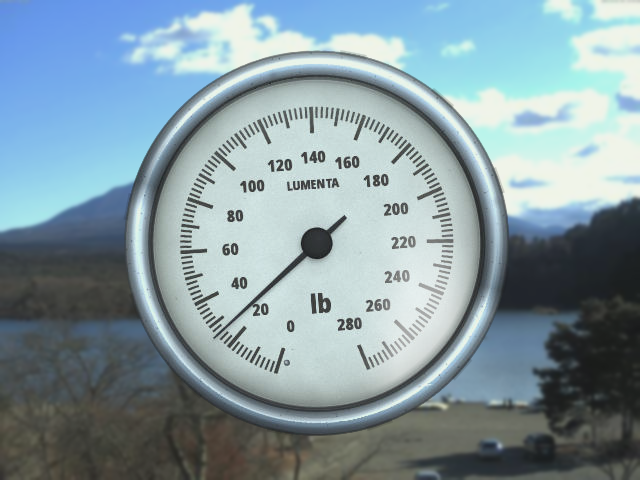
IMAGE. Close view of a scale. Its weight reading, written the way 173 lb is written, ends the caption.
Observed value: 26 lb
